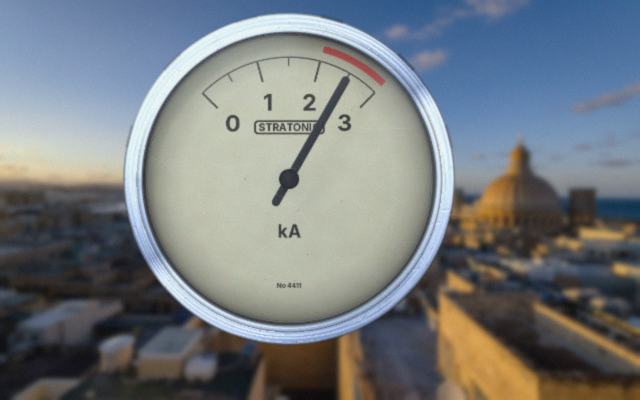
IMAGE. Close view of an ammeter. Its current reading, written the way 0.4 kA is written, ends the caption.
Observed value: 2.5 kA
